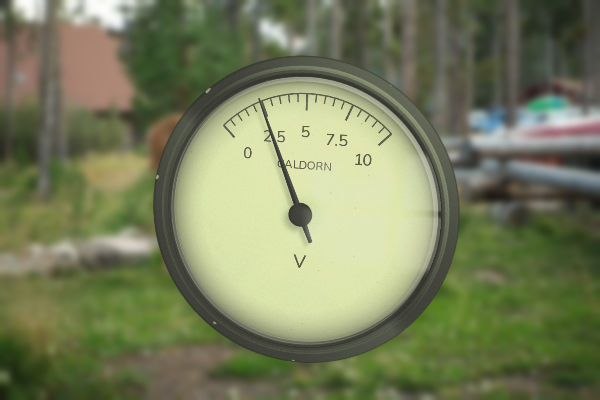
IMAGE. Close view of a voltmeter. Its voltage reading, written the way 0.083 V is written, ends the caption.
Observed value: 2.5 V
